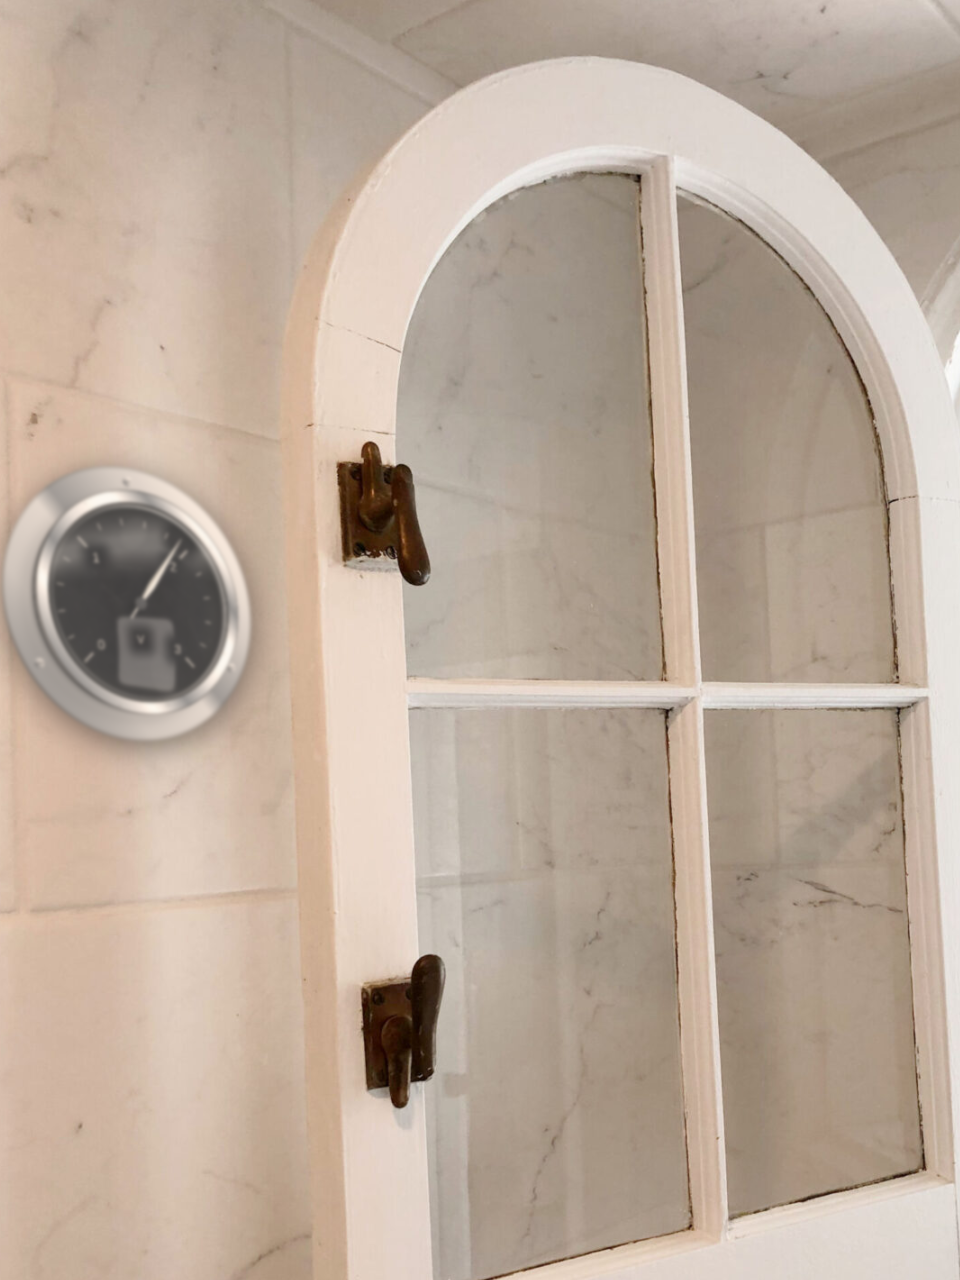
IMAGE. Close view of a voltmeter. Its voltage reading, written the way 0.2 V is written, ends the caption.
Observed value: 1.9 V
